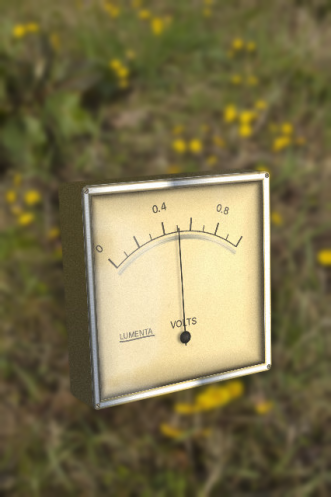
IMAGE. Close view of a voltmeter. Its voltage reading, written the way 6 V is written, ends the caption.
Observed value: 0.5 V
